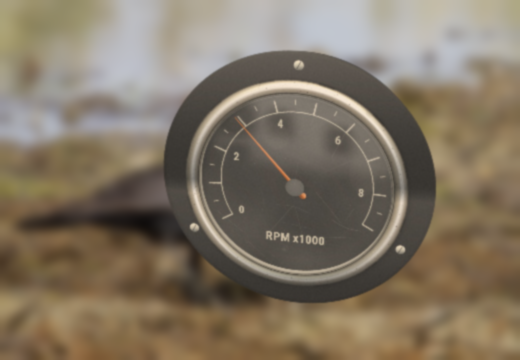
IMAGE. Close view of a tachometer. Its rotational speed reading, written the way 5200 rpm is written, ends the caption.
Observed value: 3000 rpm
